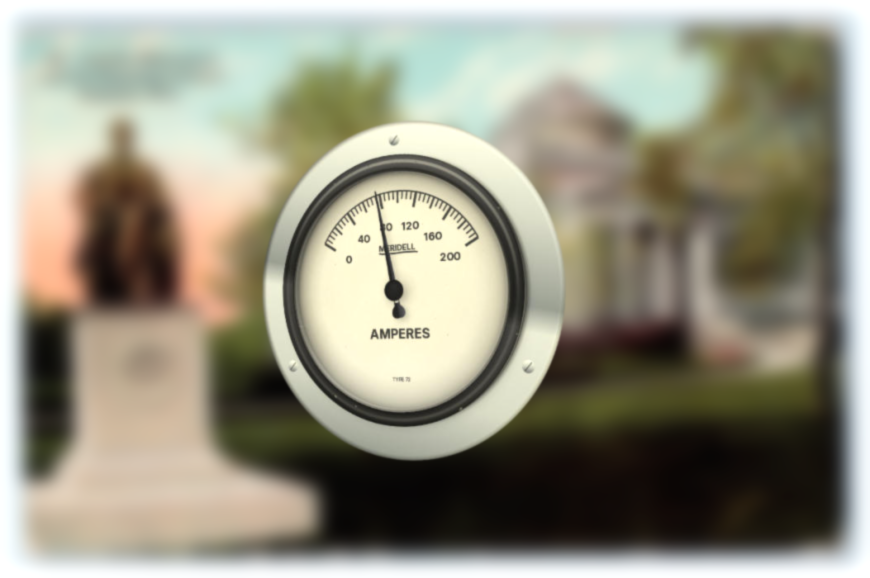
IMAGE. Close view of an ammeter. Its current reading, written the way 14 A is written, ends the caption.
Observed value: 80 A
